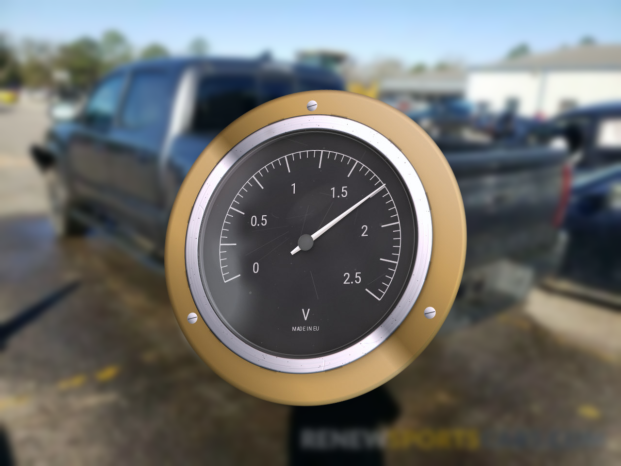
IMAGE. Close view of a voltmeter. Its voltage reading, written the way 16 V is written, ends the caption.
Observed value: 1.75 V
